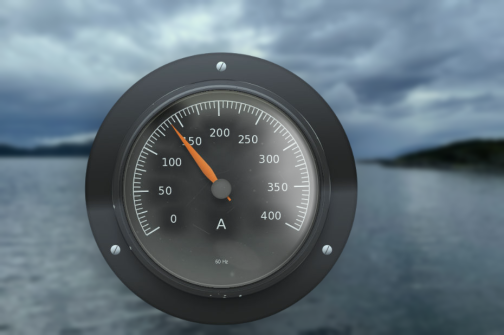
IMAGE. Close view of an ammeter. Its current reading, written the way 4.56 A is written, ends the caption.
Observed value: 140 A
